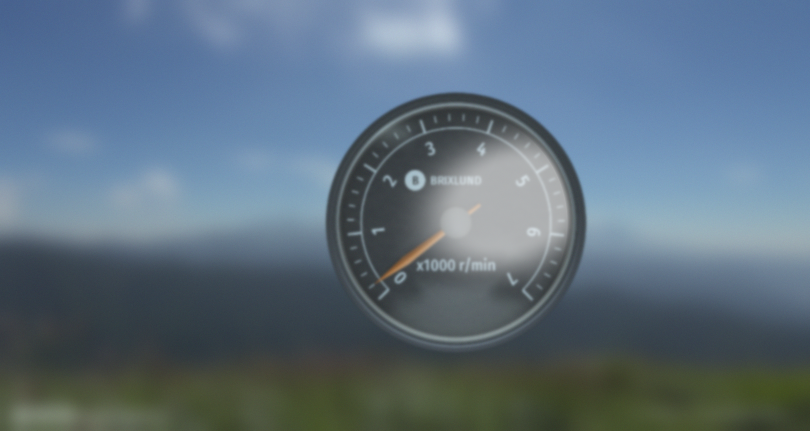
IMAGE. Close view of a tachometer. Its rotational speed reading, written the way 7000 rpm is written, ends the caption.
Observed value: 200 rpm
